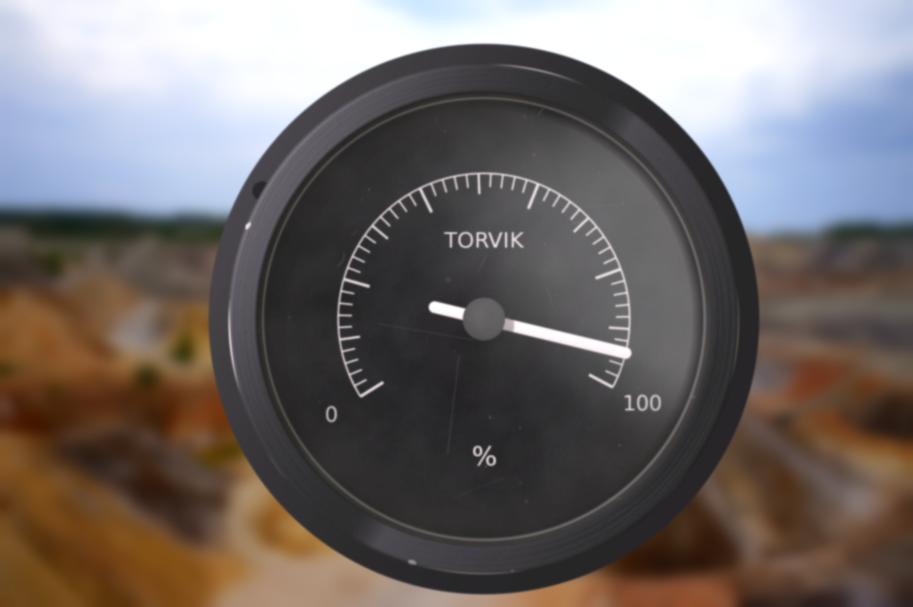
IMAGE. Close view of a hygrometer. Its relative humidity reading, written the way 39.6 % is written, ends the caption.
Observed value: 94 %
